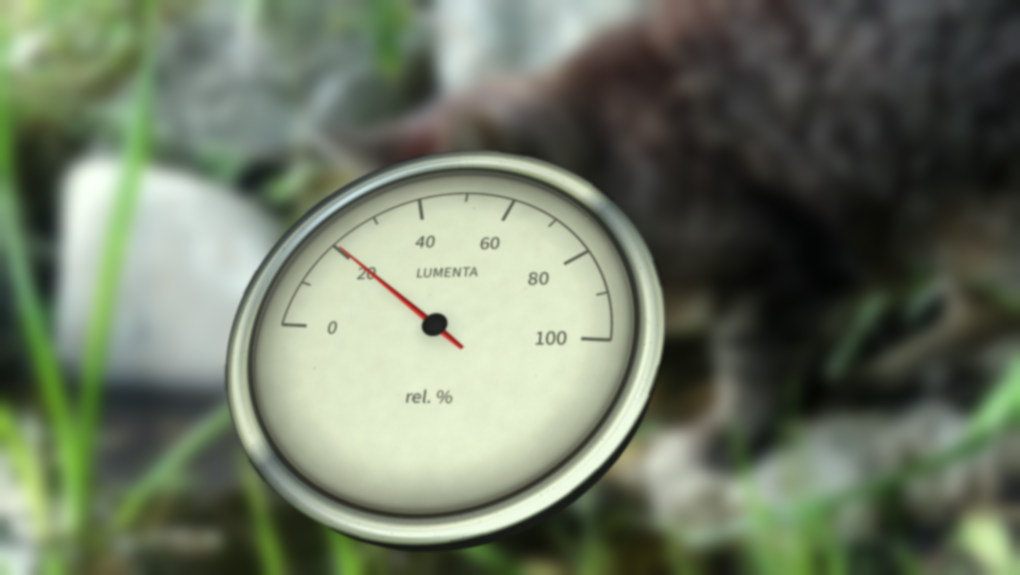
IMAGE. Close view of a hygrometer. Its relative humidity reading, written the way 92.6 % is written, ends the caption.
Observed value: 20 %
